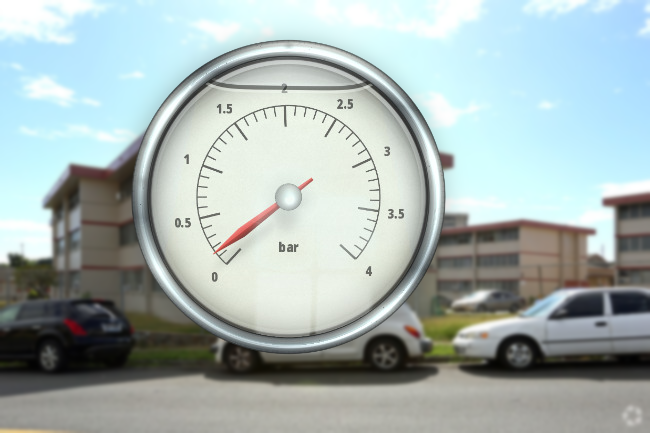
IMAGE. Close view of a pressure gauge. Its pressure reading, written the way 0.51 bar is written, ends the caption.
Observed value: 0.15 bar
